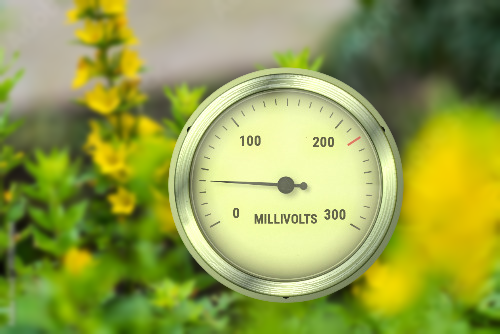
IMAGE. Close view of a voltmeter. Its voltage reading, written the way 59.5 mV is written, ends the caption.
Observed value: 40 mV
